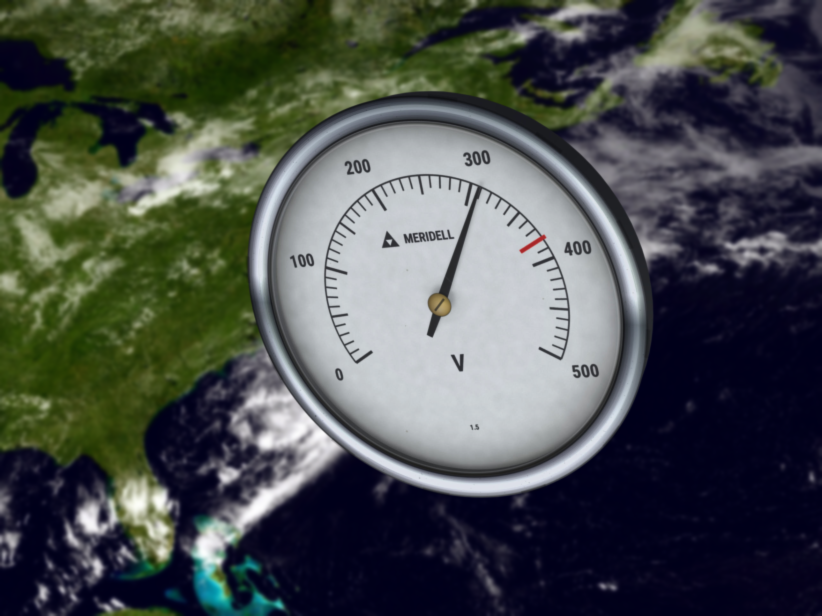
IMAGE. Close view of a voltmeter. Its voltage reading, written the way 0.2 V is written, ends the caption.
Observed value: 310 V
